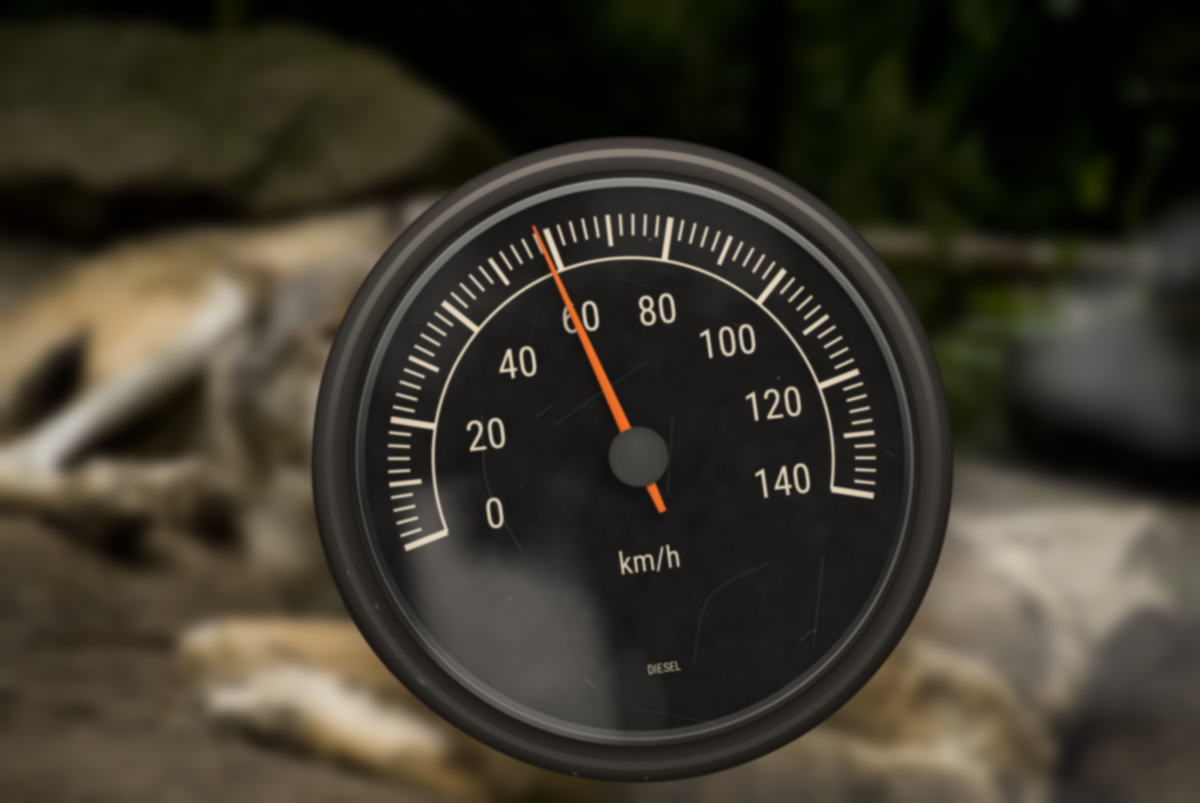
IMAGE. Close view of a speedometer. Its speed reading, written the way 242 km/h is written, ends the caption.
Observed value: 58 km/h
